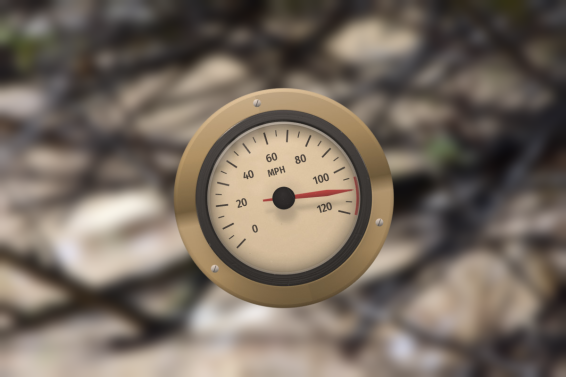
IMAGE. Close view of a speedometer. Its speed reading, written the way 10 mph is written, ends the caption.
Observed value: 110 mph
